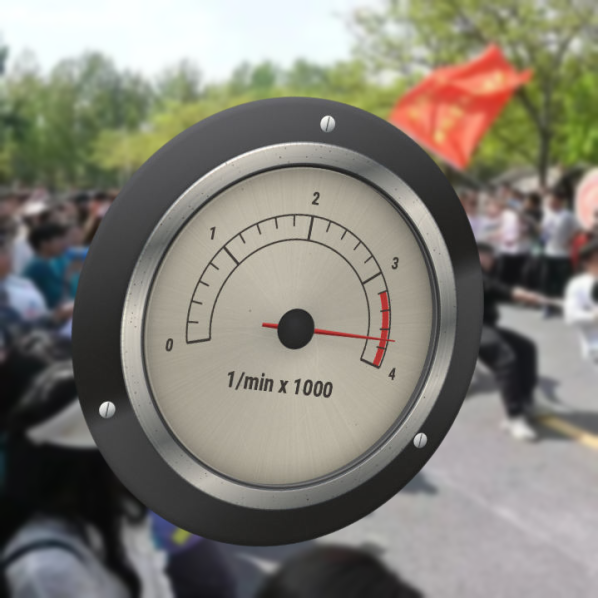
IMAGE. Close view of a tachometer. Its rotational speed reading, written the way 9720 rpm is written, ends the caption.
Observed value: 3700 rpm
